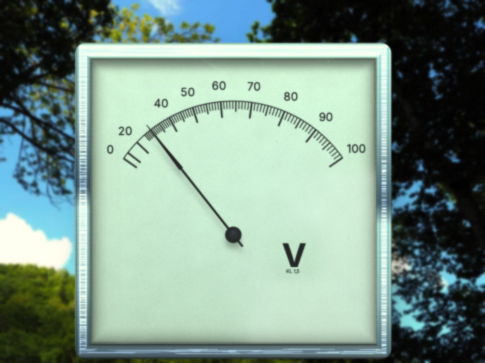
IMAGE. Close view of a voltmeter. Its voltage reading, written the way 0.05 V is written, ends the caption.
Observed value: 30 V
